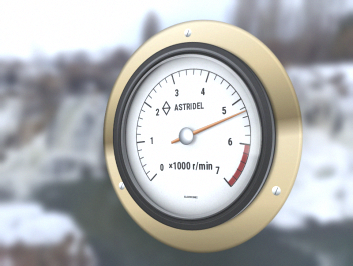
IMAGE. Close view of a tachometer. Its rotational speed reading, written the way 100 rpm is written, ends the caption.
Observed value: 5300 rpm
